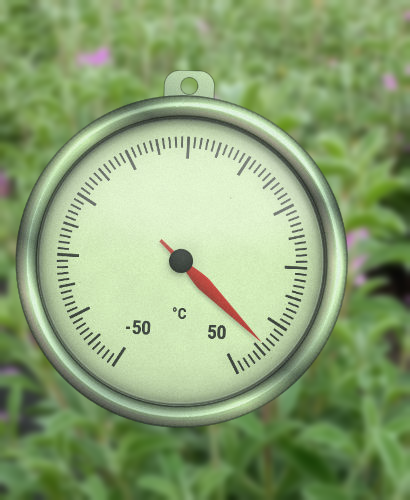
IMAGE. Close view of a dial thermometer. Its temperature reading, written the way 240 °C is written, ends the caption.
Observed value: 44 °C
